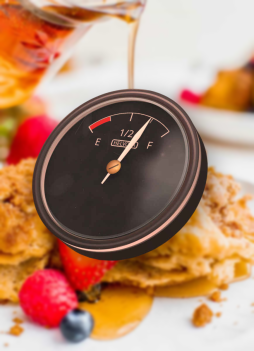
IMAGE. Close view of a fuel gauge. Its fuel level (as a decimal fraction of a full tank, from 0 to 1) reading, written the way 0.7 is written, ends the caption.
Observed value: 0.75
